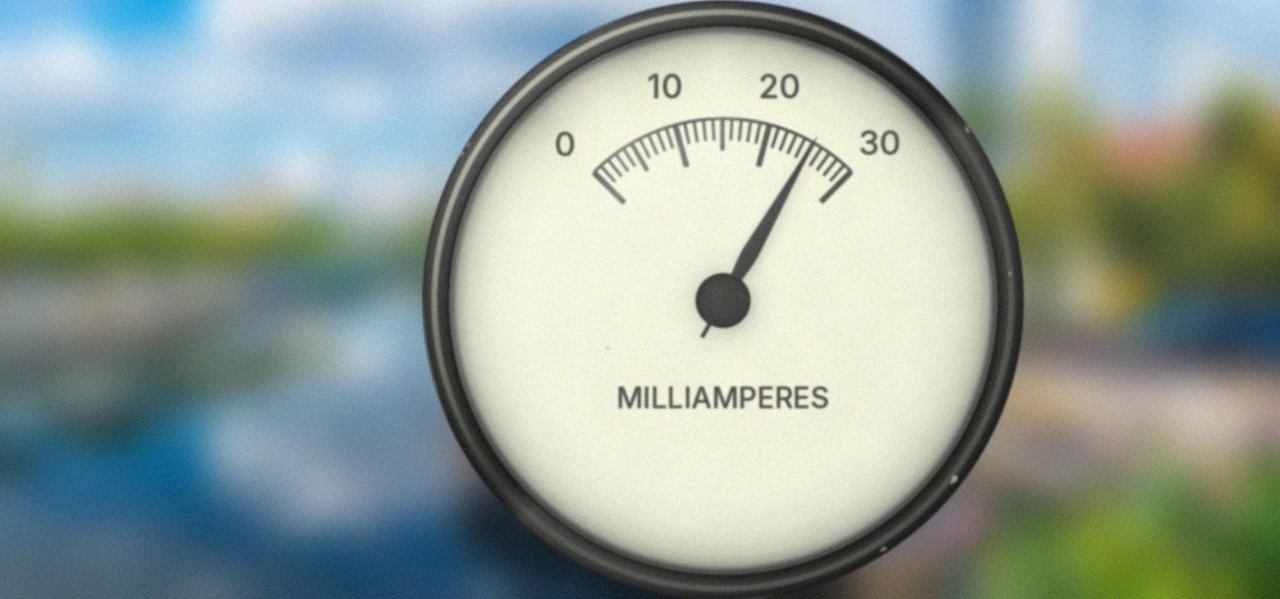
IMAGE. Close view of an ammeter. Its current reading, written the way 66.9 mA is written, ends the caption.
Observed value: 25 mA
